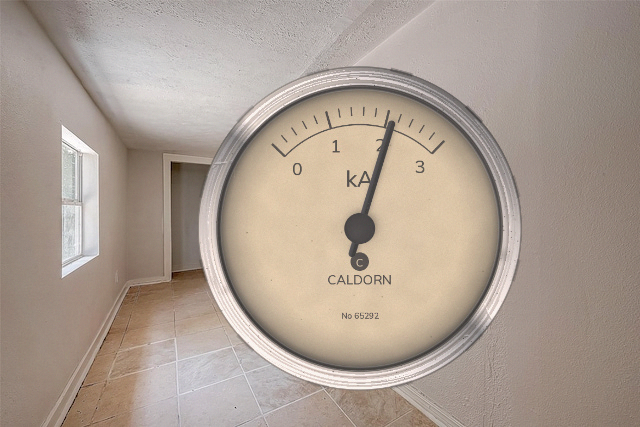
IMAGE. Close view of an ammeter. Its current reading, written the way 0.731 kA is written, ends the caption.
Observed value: 2.1 kA
